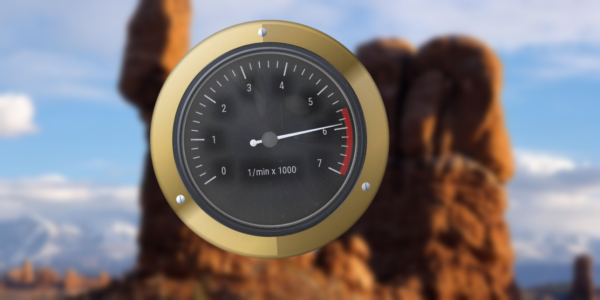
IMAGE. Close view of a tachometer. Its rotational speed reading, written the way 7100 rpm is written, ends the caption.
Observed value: 5900 rpm
